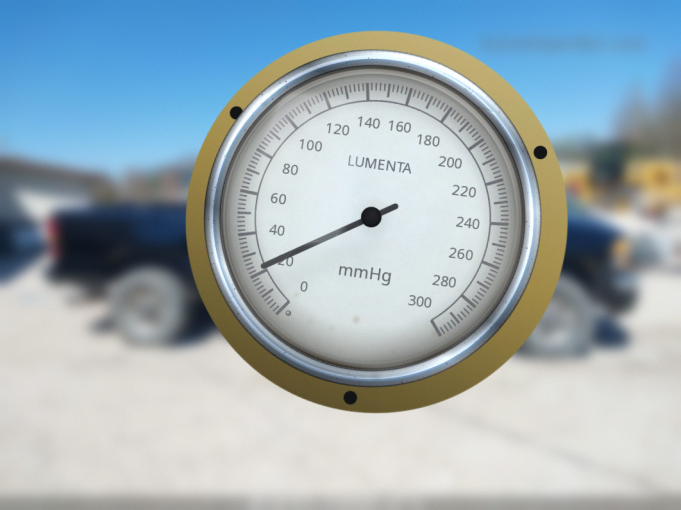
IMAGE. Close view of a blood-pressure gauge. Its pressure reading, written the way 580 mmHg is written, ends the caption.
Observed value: 22 mmHg
